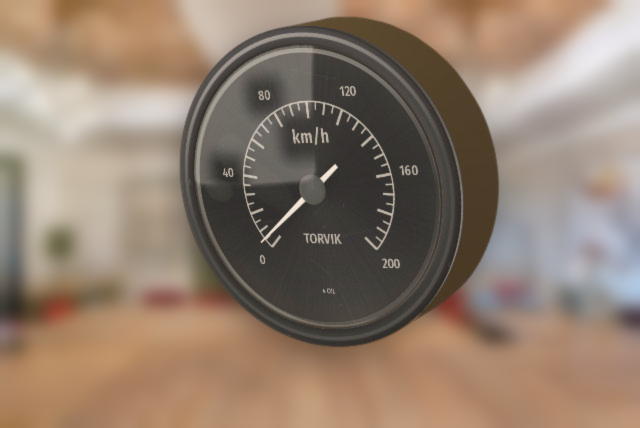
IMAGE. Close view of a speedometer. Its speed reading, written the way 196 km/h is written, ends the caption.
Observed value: 5 km/h
